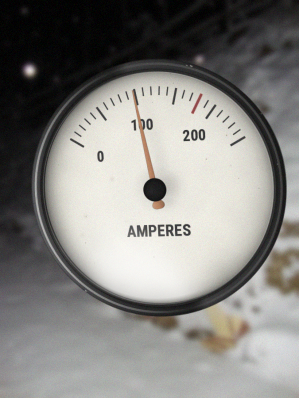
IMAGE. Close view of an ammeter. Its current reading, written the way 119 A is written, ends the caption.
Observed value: 100 A
